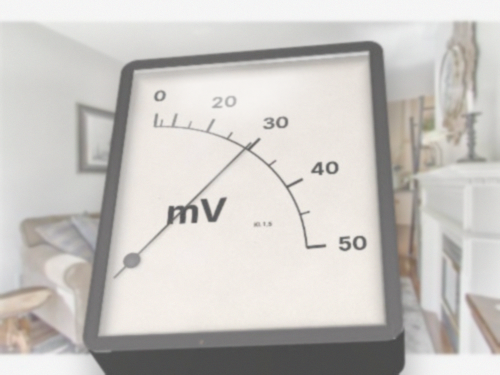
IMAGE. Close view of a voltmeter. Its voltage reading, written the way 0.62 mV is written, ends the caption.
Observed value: 30 mV
